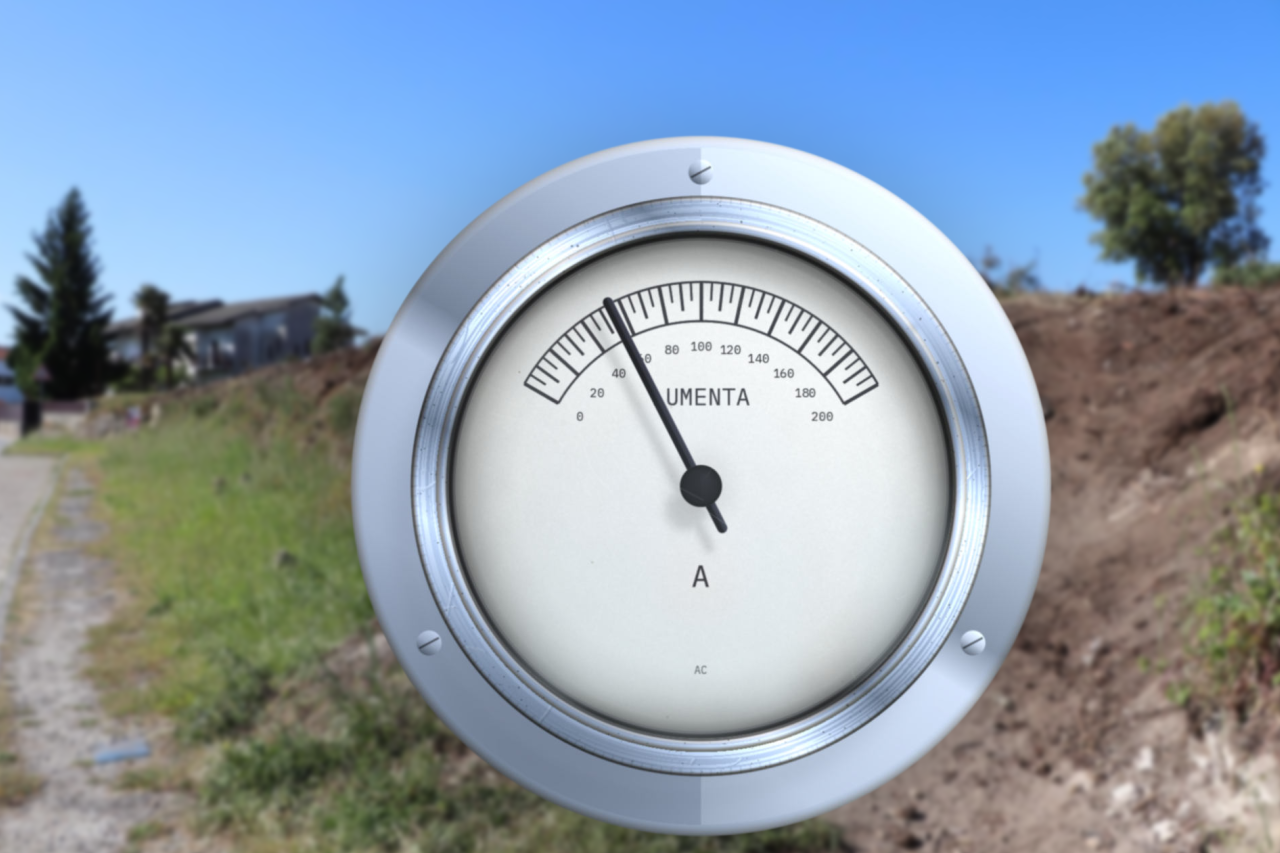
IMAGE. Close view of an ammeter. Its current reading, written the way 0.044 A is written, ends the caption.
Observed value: 55 A
